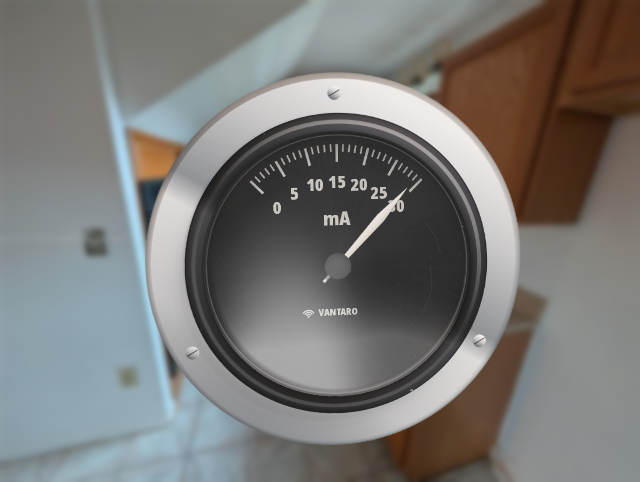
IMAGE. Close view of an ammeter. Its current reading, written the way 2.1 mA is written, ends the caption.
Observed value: 29 mA
